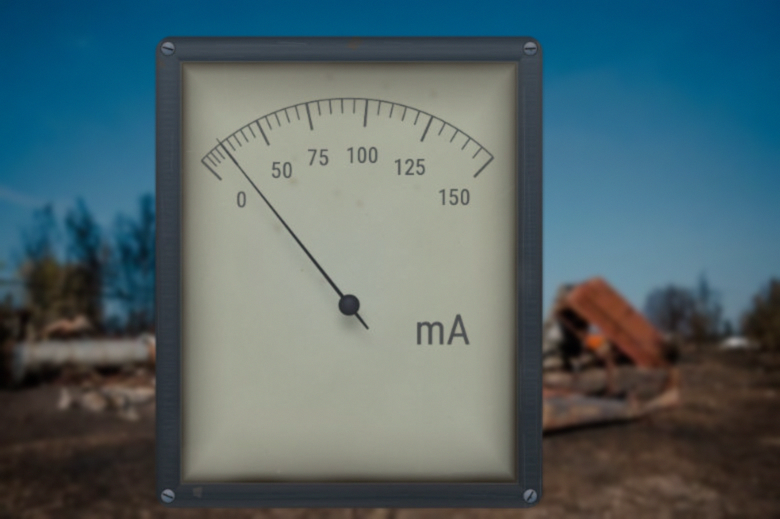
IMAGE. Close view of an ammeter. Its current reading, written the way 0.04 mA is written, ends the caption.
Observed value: 25 mA
